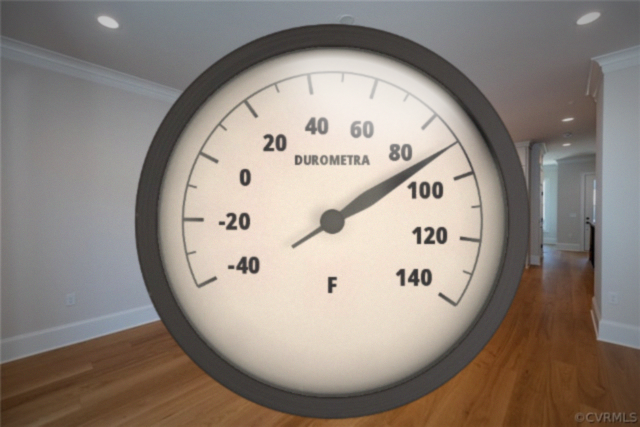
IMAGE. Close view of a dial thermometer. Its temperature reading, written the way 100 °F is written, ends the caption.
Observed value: 90 °F
